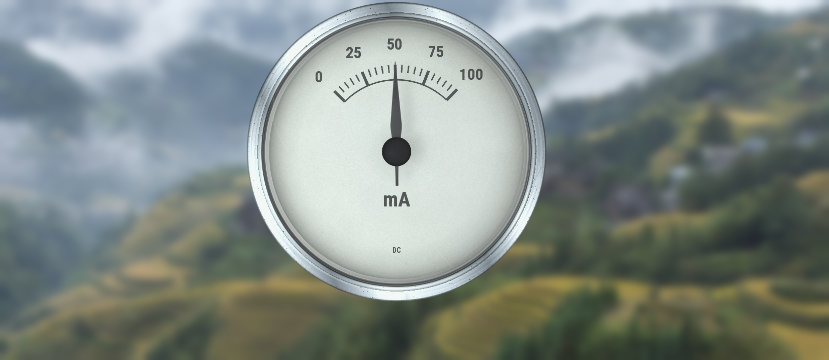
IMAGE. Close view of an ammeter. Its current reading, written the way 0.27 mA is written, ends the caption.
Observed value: 50 mA
